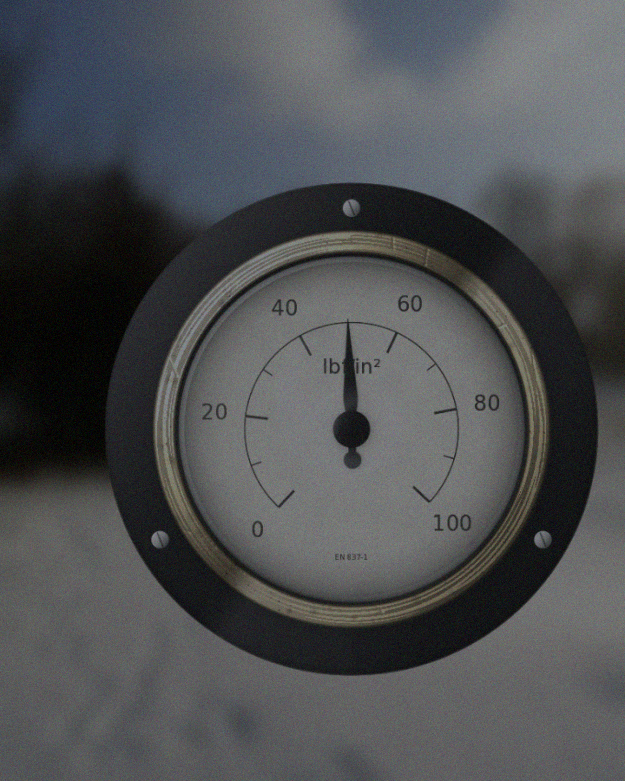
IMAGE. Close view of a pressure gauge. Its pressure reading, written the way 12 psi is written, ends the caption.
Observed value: 50 psi
